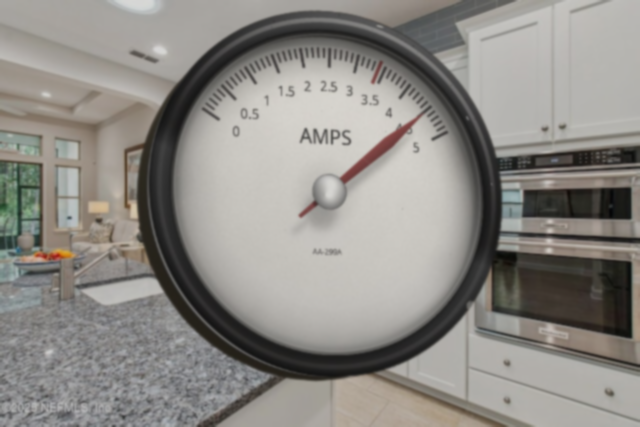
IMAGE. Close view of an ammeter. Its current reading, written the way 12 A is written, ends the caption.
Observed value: 4.5 A
